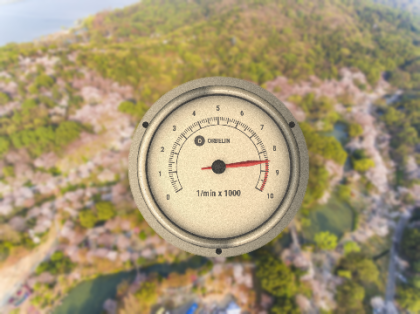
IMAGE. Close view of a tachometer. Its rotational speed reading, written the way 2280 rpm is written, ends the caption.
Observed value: 8500 rpm
